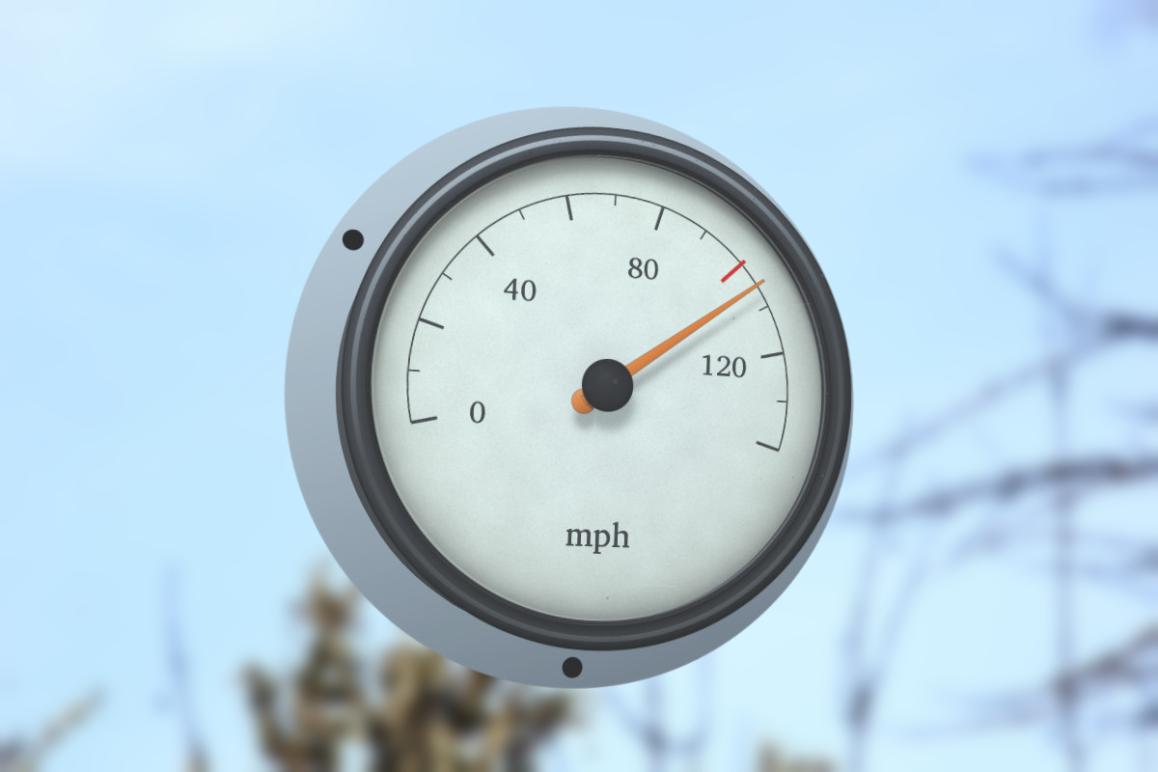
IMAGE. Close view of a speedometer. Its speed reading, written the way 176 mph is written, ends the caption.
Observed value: 105 mph
